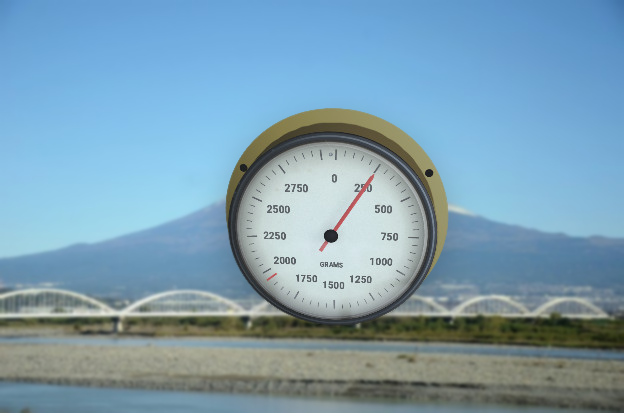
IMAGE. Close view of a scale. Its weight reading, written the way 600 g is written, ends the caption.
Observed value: 250 g
